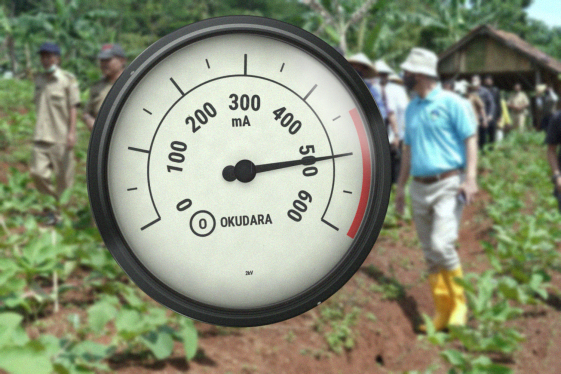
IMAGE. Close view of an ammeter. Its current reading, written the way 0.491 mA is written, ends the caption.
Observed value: 500 mA
